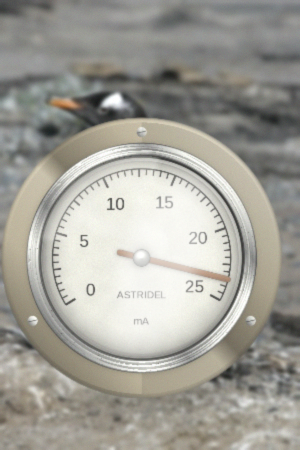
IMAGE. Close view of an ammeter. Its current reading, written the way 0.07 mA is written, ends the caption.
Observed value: 23.5 mA
